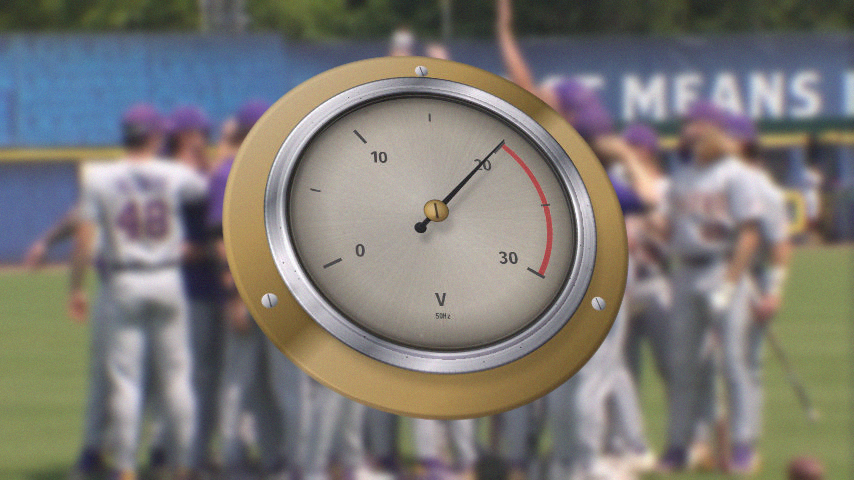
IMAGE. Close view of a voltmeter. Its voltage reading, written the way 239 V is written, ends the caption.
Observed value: 20 V
